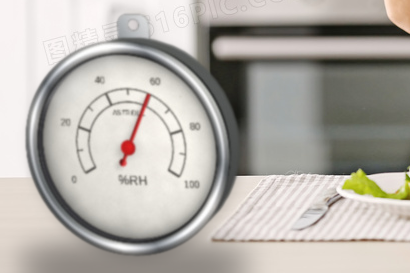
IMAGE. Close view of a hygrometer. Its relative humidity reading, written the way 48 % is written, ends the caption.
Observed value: 60 %
